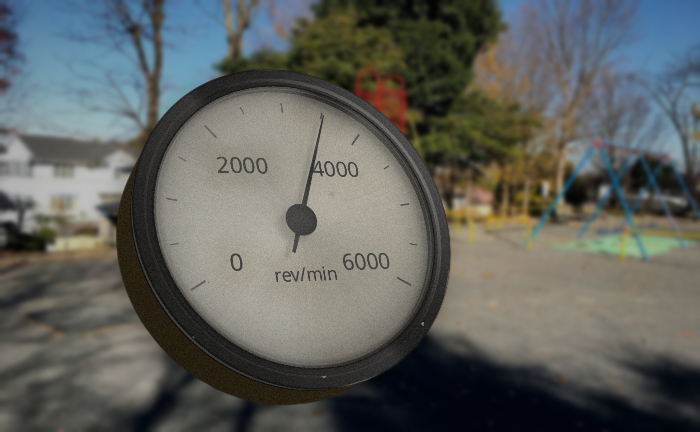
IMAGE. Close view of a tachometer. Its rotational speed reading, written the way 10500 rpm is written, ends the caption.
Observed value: 3500 rpm
